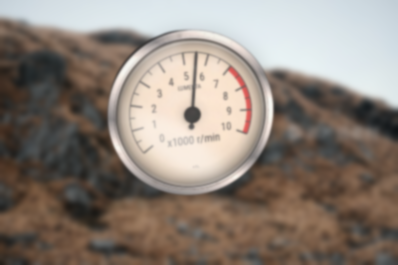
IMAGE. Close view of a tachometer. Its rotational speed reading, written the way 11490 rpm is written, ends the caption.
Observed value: 5500 rpm
